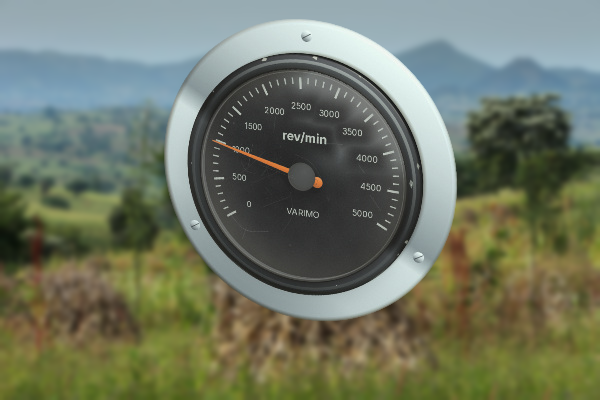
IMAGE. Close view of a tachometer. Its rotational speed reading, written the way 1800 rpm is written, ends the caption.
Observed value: 1000 rpm
